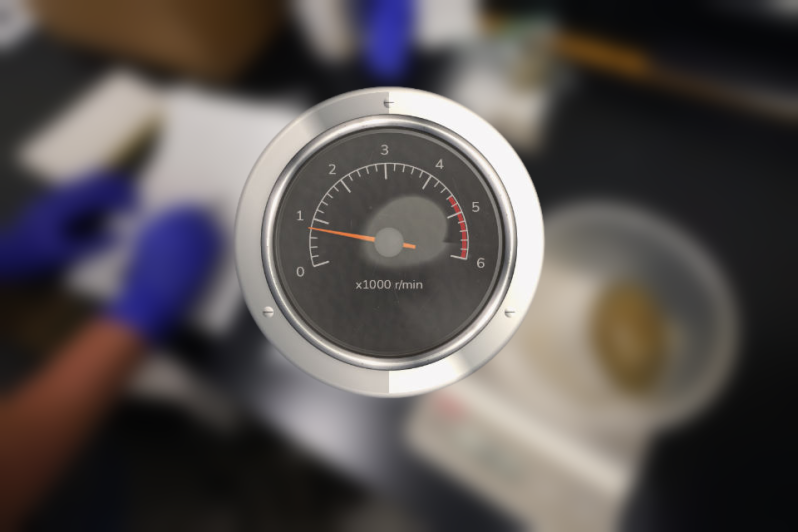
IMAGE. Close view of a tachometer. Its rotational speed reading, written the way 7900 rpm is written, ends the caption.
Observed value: 800 rpm
